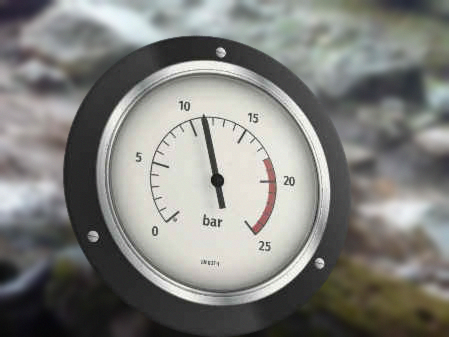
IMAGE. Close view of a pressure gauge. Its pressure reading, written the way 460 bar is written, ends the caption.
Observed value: 11 bar
